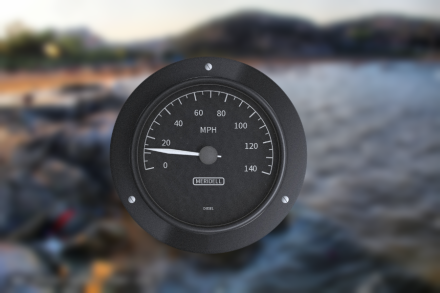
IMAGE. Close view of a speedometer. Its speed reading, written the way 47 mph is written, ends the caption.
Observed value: 12.5 mph
